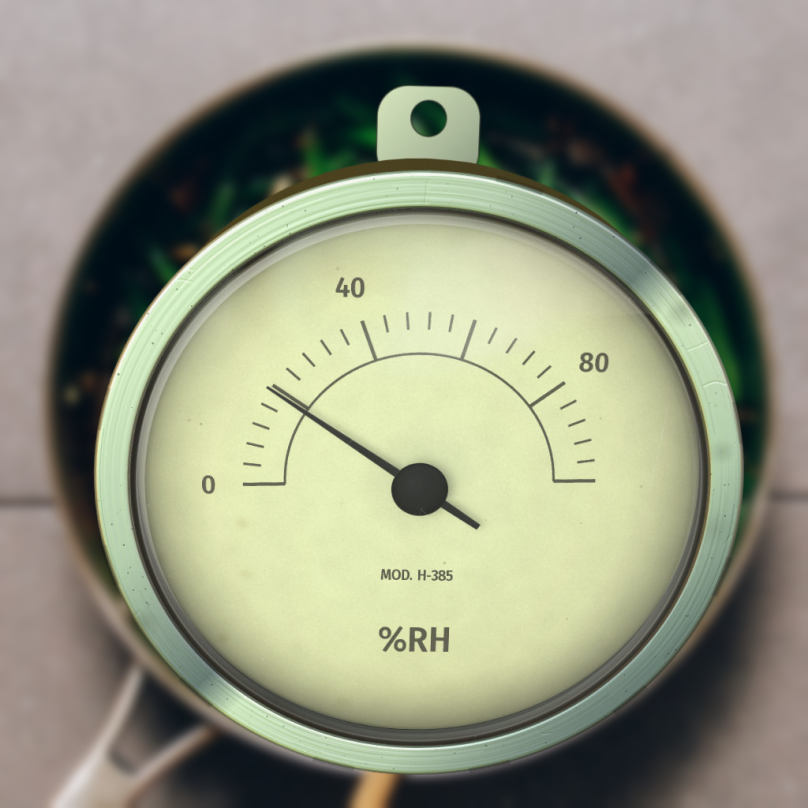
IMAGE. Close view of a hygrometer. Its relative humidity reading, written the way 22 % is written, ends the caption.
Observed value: 20 %
